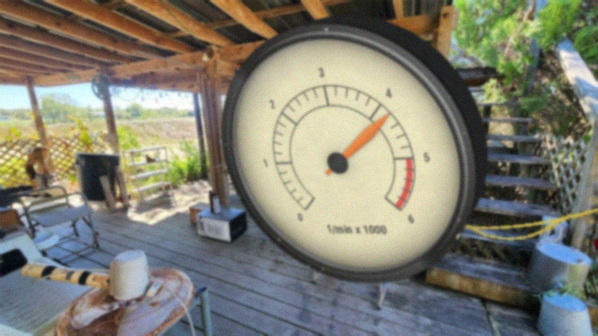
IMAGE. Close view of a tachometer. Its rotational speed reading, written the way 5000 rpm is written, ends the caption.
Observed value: 4200 rpm
